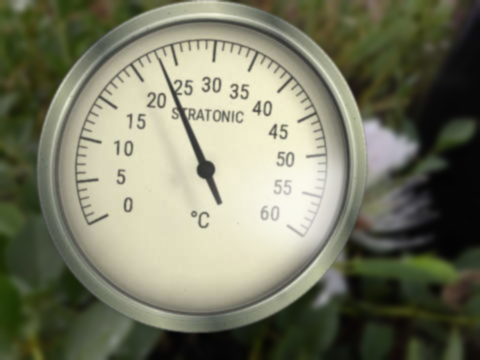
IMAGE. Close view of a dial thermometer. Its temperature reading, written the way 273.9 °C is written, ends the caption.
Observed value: 23 °C
